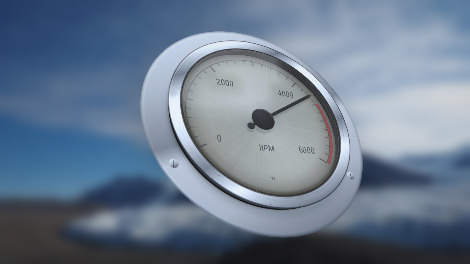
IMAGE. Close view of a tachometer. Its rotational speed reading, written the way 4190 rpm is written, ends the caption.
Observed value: 4400 rpm
